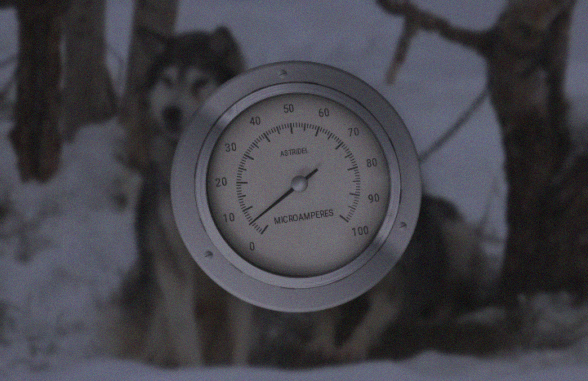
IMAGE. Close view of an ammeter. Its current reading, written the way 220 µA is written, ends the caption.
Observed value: 5 µA
